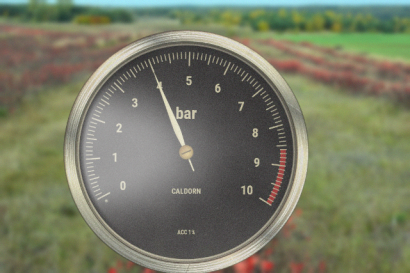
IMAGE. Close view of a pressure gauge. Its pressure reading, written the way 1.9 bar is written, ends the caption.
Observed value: 4 bar
